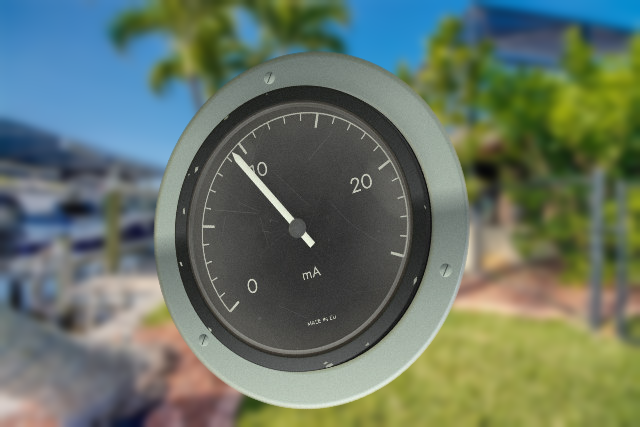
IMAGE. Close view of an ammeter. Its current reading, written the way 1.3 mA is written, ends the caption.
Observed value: 9.5 mA
